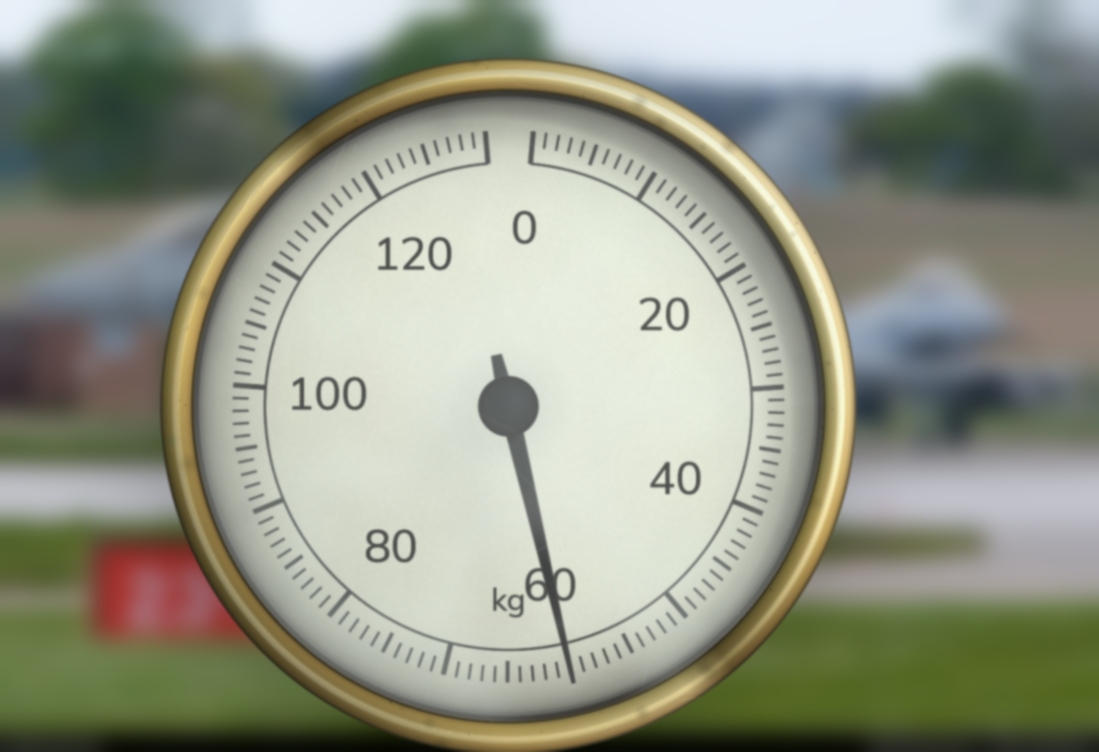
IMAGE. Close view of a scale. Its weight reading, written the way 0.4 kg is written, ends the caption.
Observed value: 60 kg
